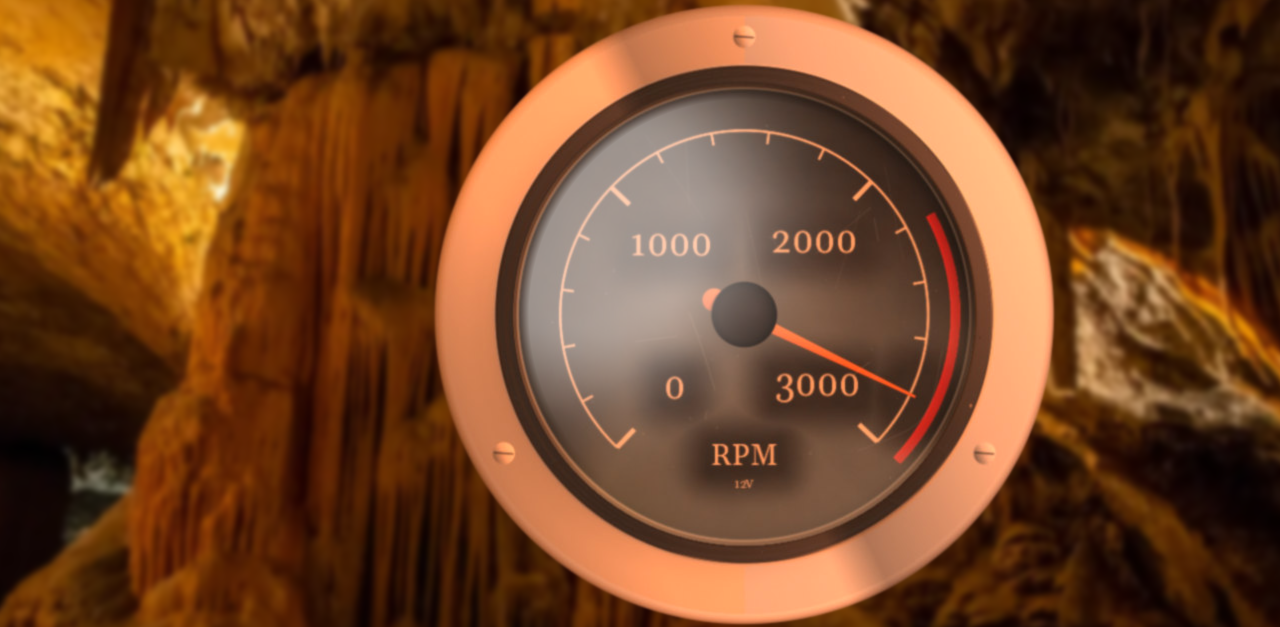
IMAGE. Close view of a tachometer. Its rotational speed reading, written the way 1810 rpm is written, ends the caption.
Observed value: 2800 rpm
